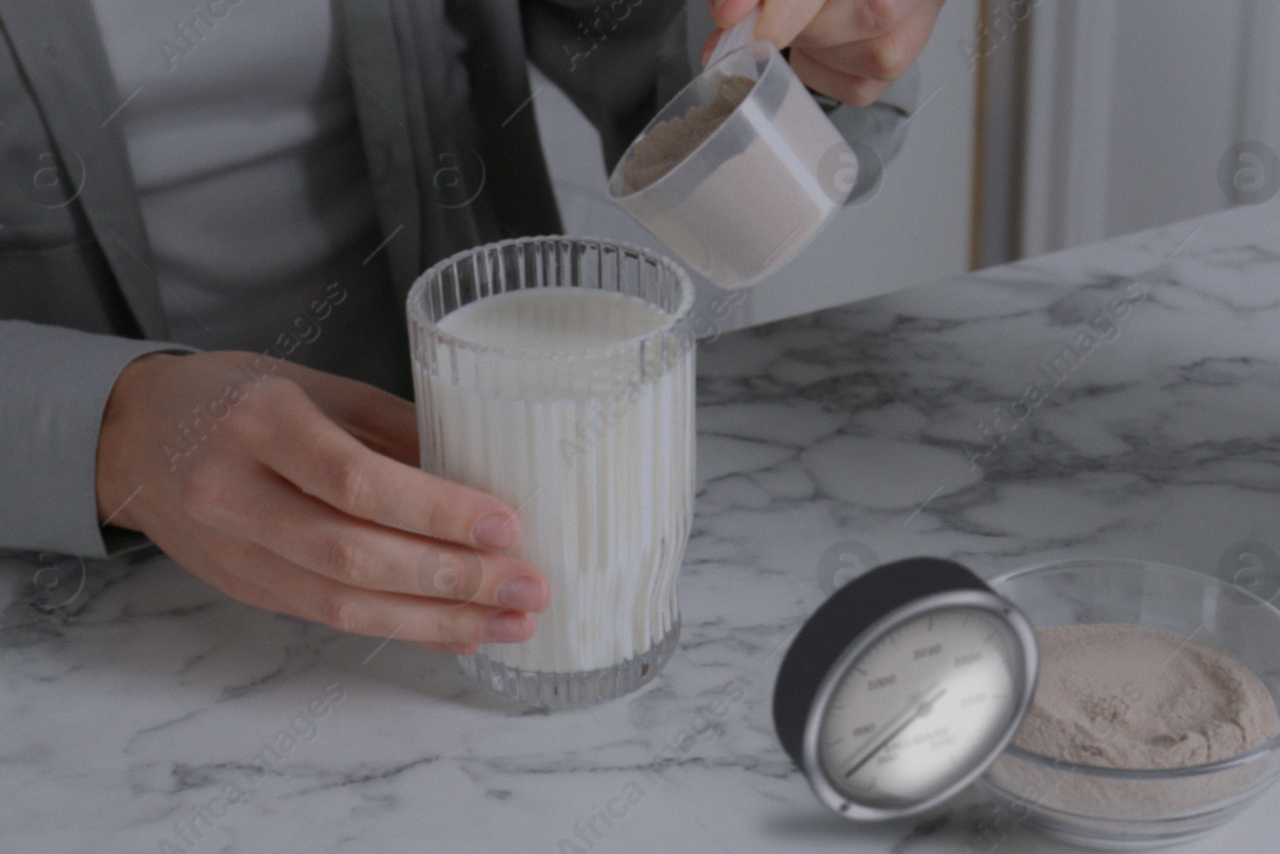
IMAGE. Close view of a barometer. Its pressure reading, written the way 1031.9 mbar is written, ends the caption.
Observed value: 985 mbar
